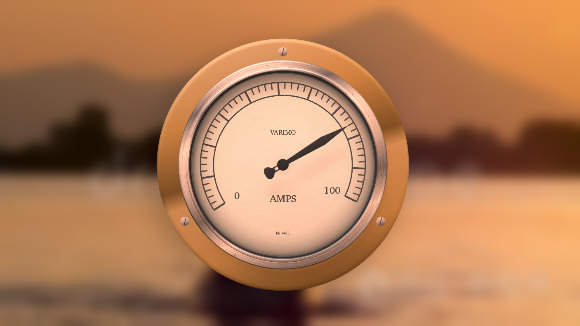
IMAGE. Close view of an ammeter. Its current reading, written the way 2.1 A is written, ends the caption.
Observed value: 76 A
